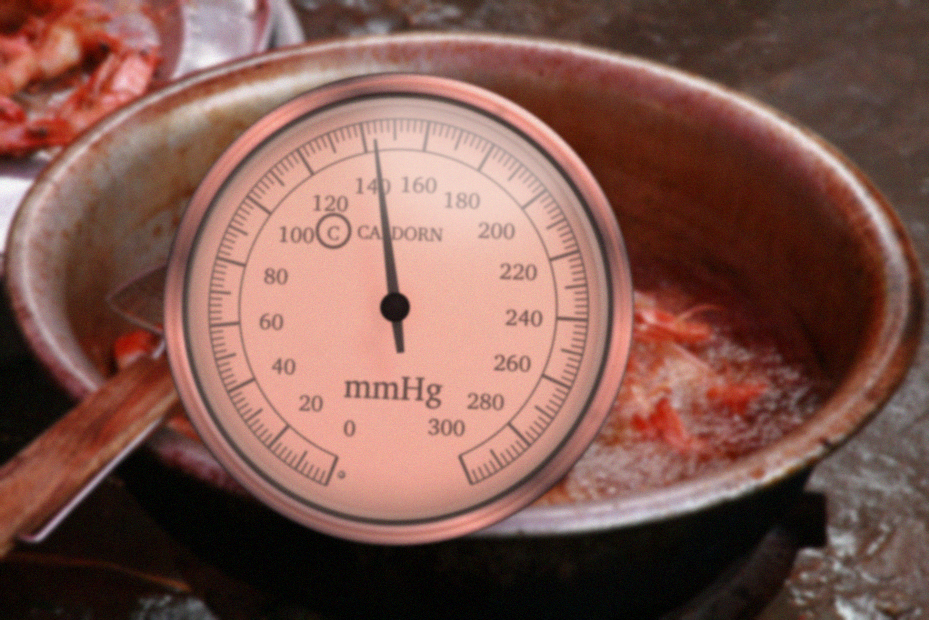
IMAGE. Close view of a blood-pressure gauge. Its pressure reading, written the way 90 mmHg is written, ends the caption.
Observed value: 144 mmHg
